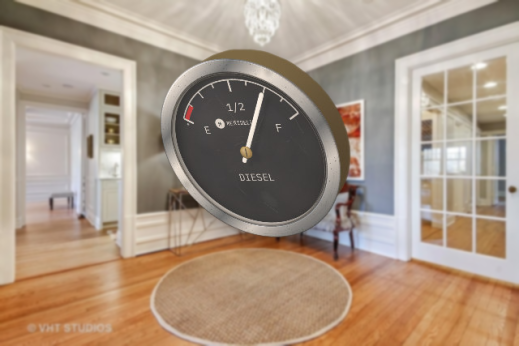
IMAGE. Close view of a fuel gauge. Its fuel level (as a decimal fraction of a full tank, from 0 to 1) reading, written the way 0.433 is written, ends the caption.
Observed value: 0.75
